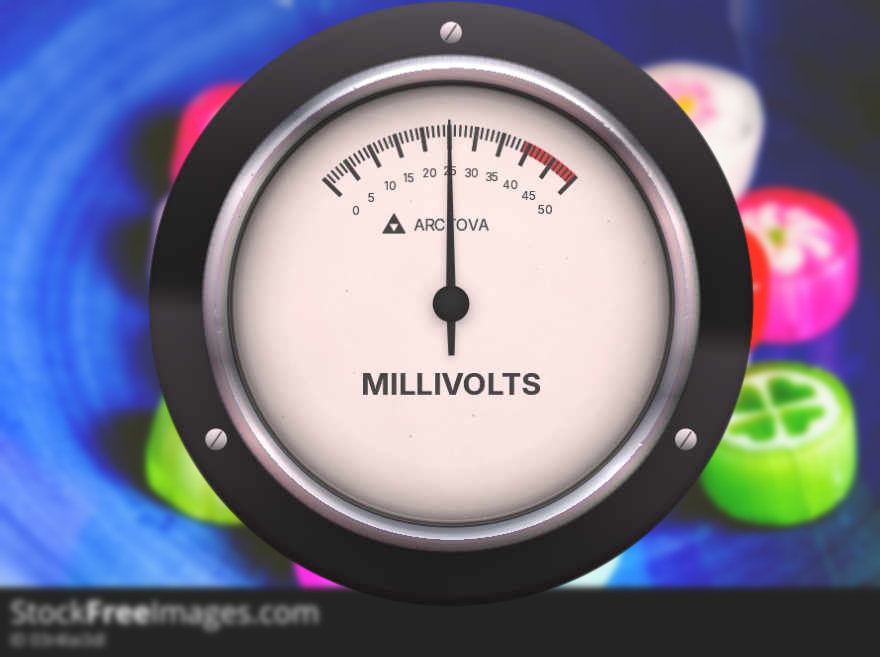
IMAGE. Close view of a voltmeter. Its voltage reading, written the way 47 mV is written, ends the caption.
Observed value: 25 mV
